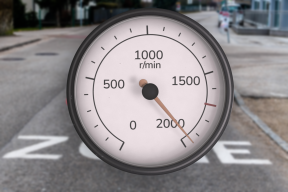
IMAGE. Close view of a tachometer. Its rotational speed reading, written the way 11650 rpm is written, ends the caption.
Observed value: 1950 rpm
